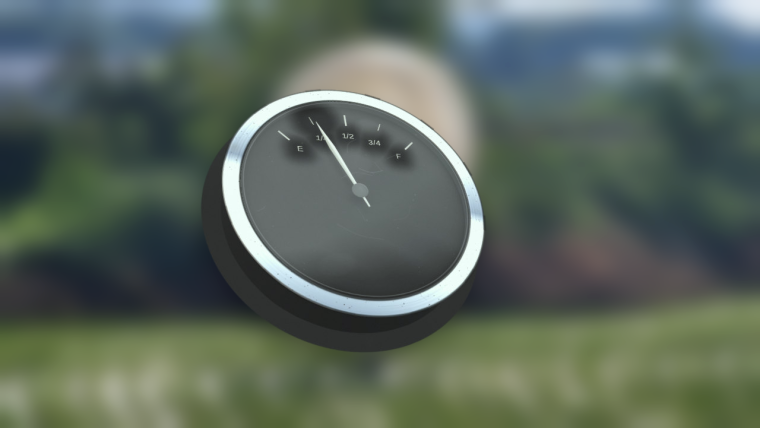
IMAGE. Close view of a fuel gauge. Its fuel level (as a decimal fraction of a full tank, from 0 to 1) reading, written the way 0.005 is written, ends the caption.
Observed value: 0.25
